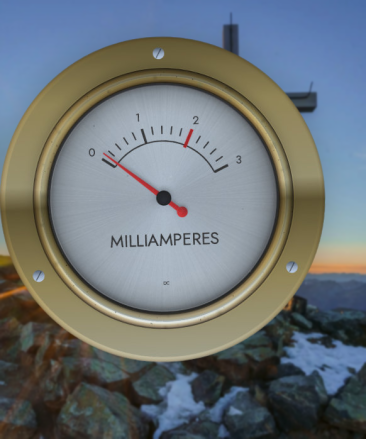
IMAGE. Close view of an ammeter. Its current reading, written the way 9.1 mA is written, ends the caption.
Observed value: 0.1 mA
